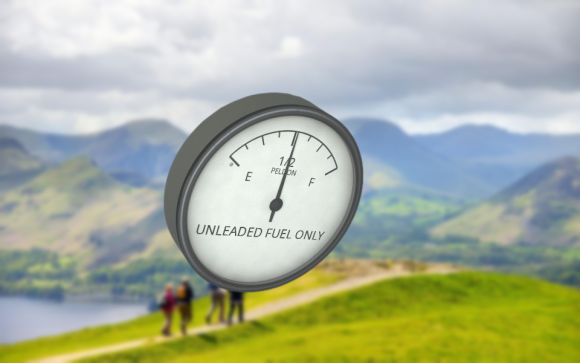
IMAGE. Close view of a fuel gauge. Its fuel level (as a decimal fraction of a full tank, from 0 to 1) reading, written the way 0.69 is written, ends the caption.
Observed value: 0.5
